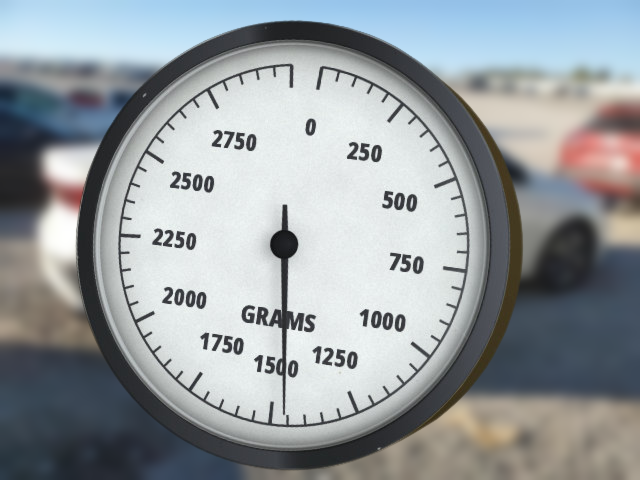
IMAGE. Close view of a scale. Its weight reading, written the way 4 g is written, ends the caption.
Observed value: 1450 g
